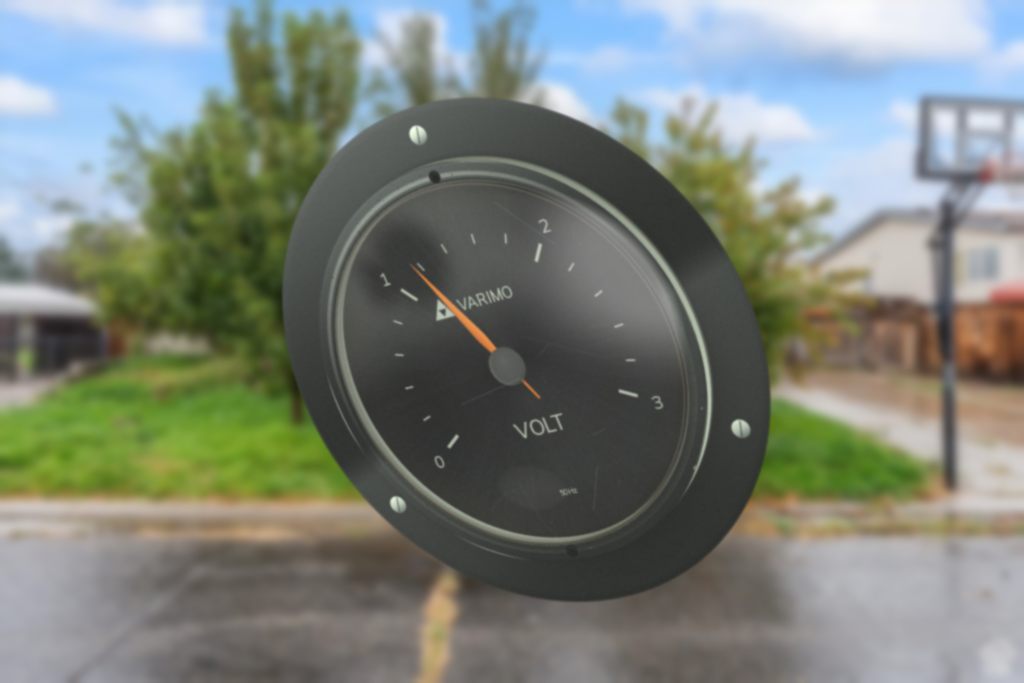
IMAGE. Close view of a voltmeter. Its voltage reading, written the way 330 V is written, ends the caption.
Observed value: 1.2 V
